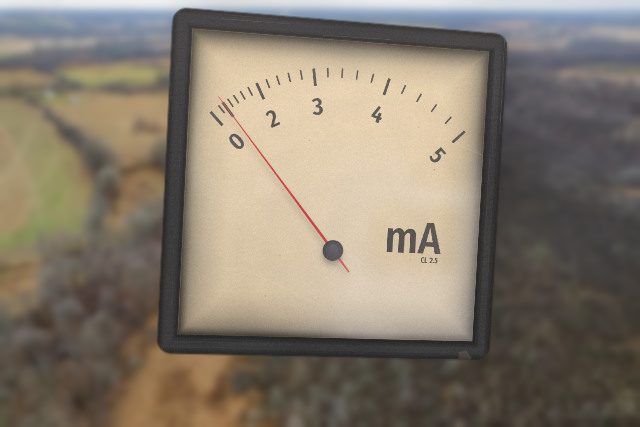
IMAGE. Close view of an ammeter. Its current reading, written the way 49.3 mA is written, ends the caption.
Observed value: 1 mA
